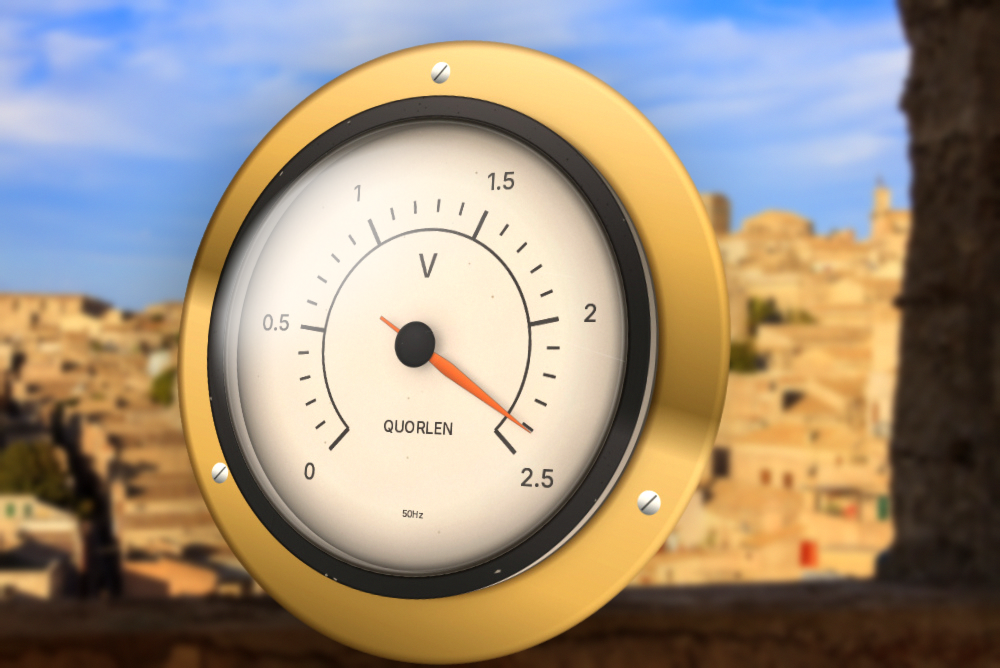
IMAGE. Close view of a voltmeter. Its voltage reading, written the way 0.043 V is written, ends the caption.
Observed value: 2.4 V
